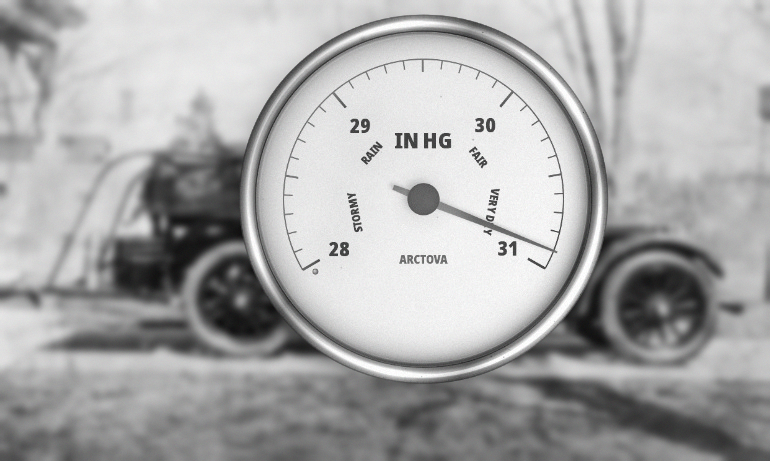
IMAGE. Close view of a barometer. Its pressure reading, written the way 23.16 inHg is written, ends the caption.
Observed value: 30.9 inHg
